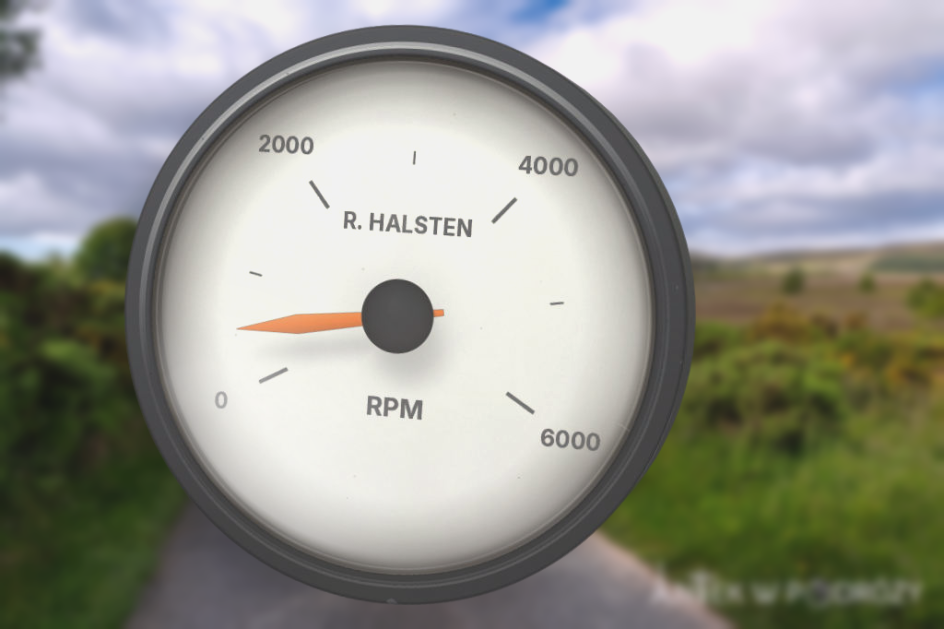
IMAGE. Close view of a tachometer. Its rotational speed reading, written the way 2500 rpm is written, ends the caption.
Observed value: 500 rpm
